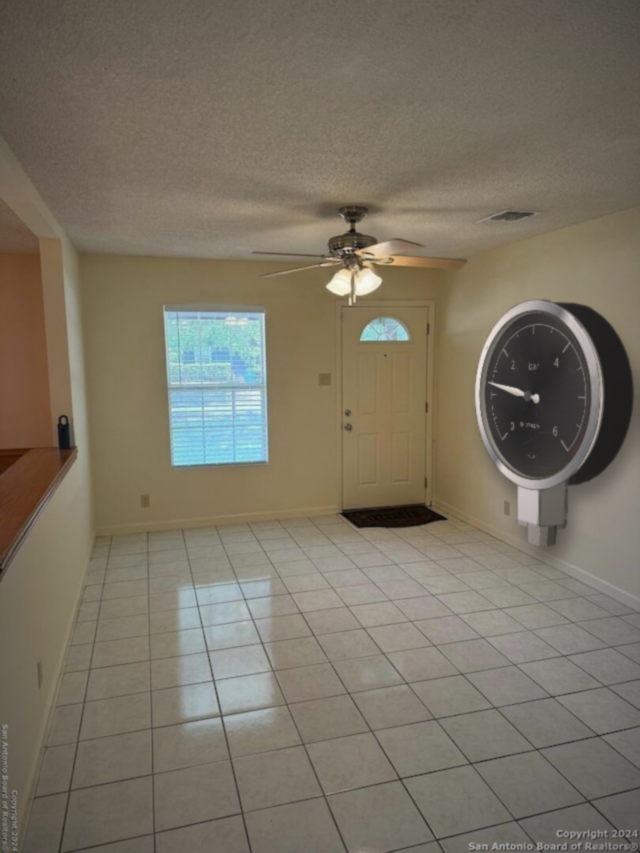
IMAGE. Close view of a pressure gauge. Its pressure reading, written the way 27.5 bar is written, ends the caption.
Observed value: 1.25 bar
